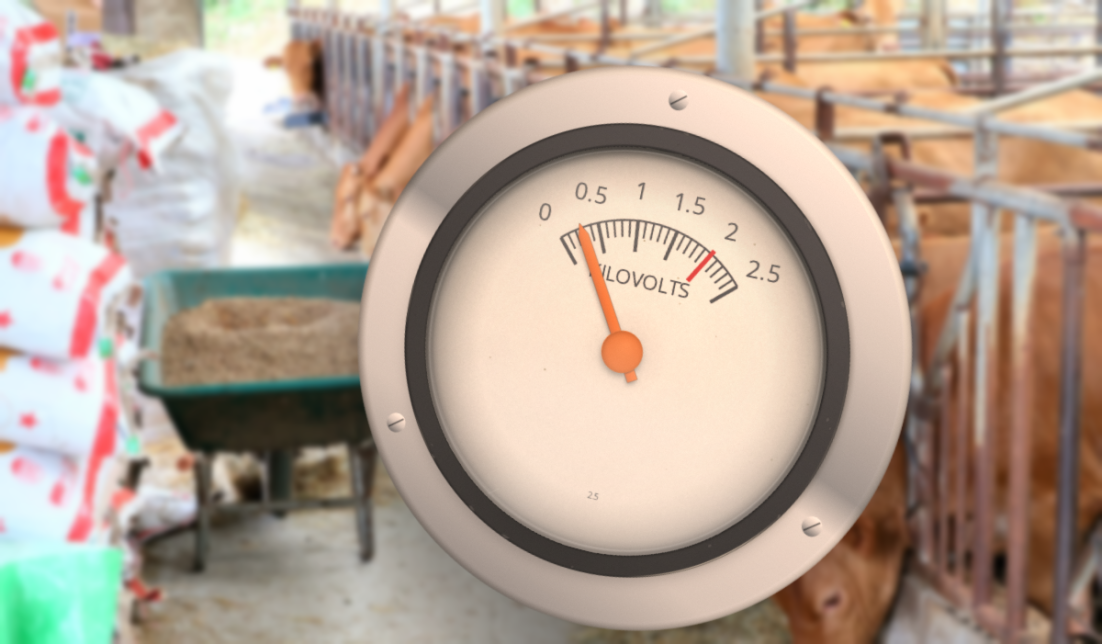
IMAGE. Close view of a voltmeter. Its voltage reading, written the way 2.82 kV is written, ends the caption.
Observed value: 0.3 kV
